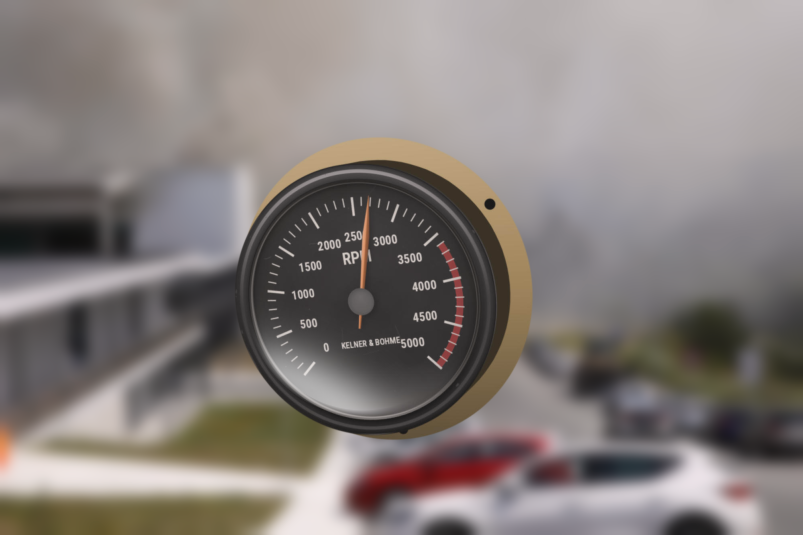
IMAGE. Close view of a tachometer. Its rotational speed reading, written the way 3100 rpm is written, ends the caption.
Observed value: 2700 rpm
